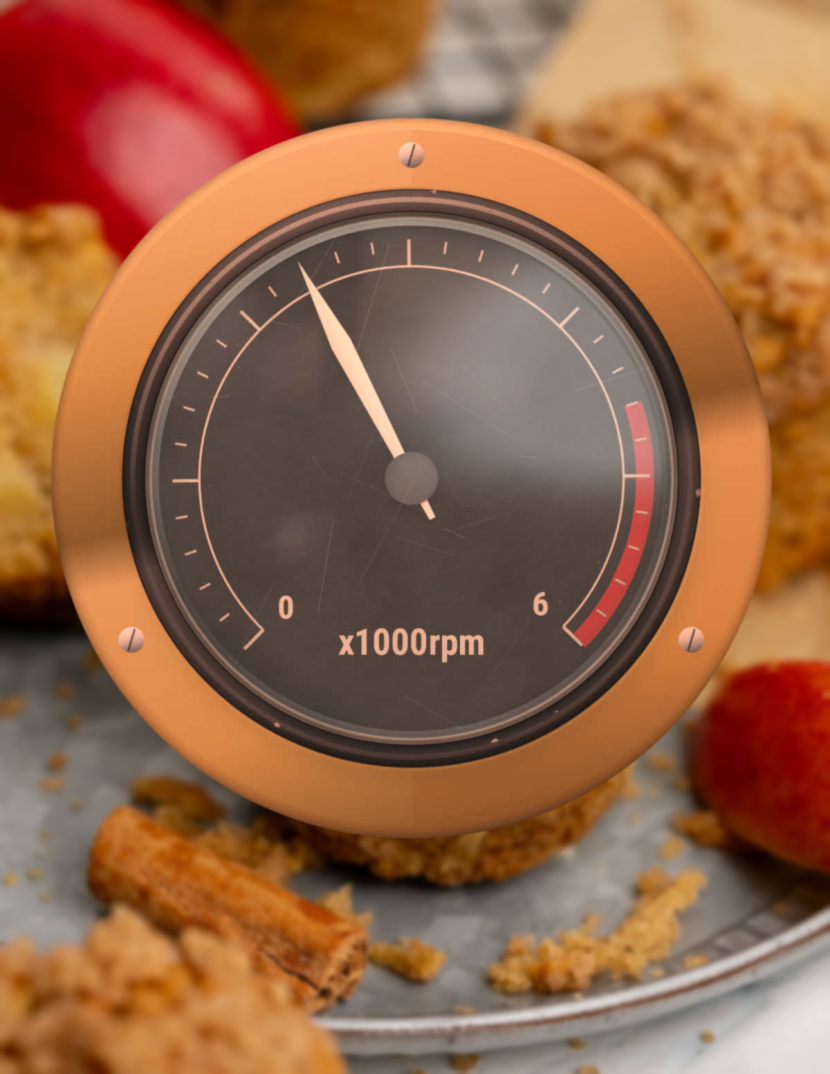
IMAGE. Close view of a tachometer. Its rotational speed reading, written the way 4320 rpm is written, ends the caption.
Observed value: 2400 rpm
